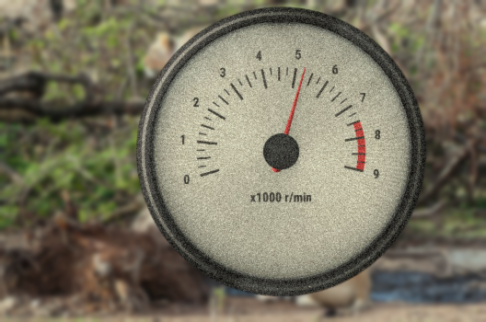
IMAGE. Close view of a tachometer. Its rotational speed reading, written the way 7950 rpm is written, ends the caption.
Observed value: 5250 rpm
